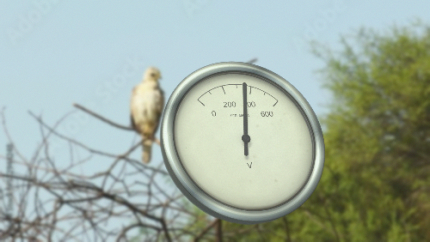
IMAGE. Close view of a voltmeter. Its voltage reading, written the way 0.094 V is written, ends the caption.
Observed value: 350 V
